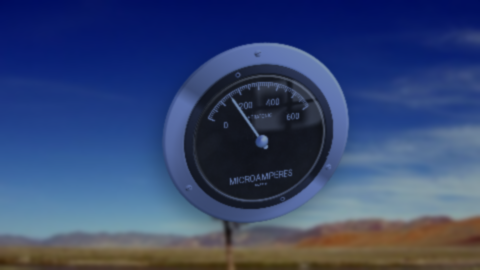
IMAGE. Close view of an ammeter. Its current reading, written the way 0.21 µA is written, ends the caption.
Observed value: 150 µA
